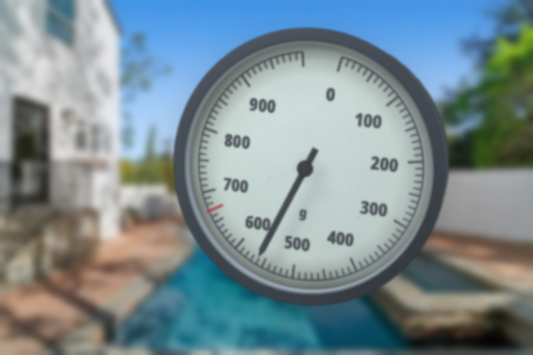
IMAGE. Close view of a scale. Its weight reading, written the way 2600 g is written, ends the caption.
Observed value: 560 g
